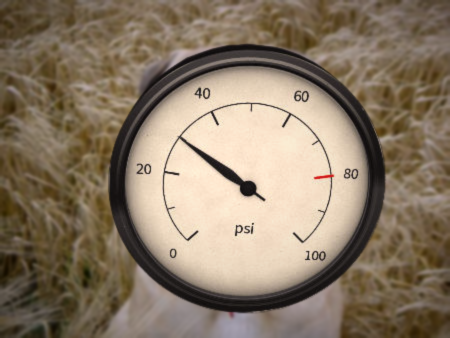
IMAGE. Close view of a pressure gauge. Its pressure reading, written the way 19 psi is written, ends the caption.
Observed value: 30 psi
